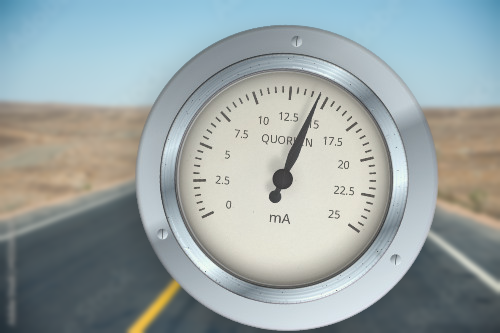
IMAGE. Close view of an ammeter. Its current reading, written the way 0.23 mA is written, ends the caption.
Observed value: 14.5 mA
